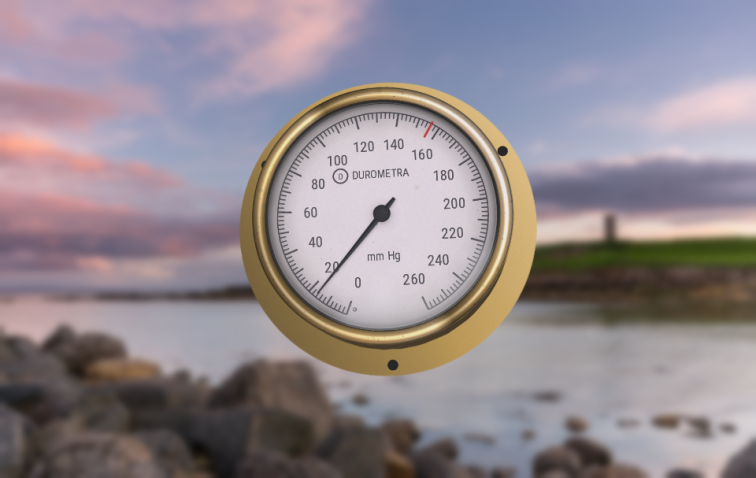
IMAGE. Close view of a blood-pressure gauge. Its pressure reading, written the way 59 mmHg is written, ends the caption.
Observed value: 16 mmHg
